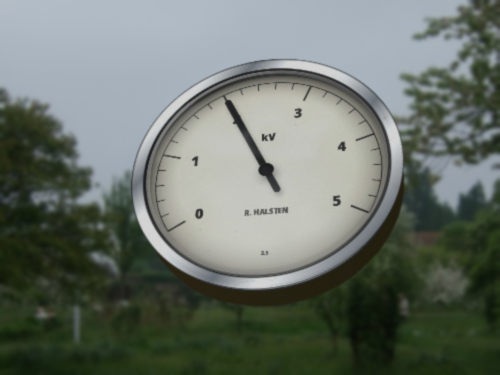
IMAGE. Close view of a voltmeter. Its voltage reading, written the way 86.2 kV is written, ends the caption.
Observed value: 2 kV
